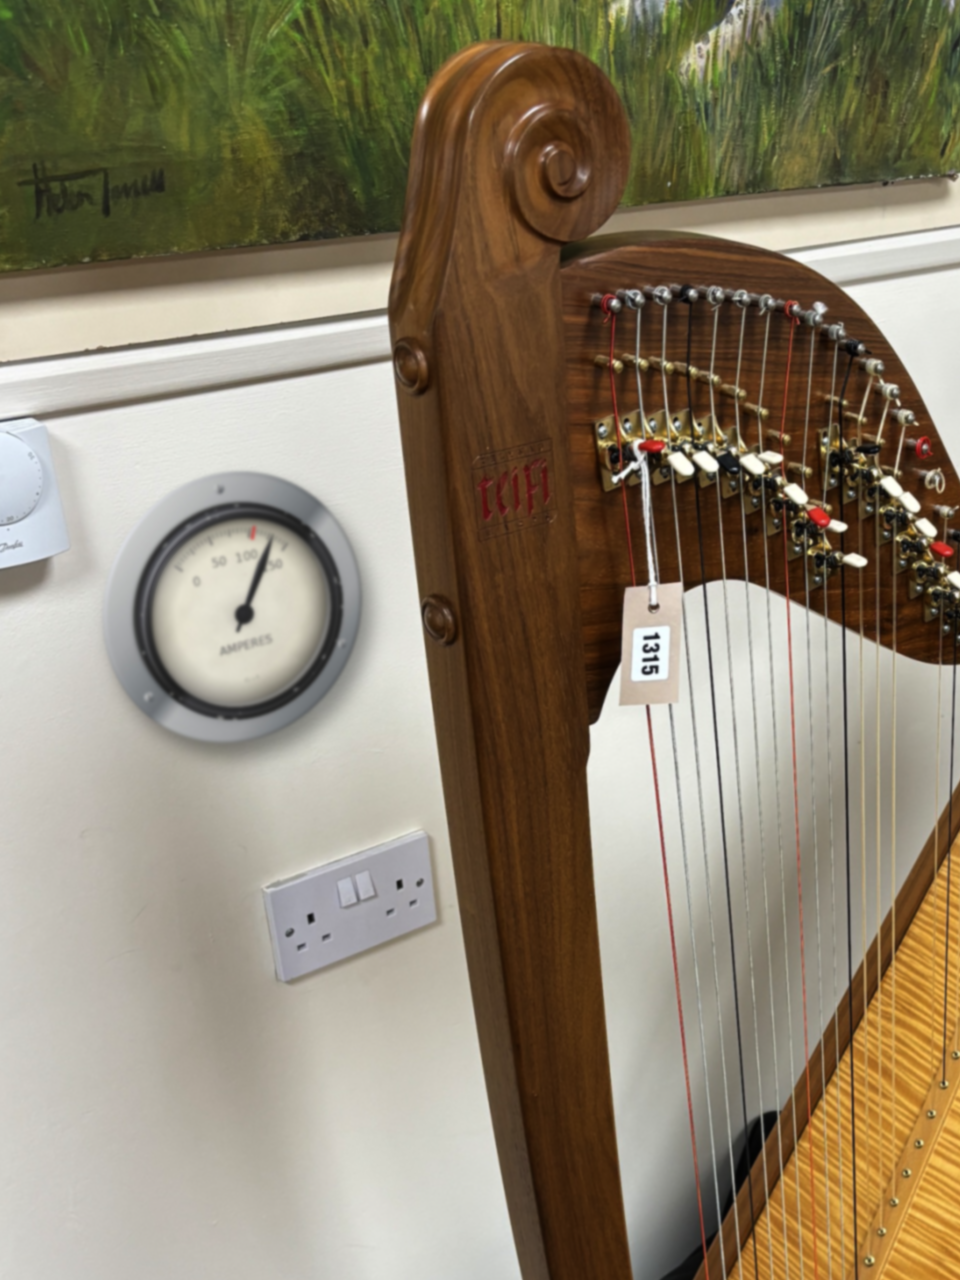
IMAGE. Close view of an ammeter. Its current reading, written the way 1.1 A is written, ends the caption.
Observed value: 125 A
